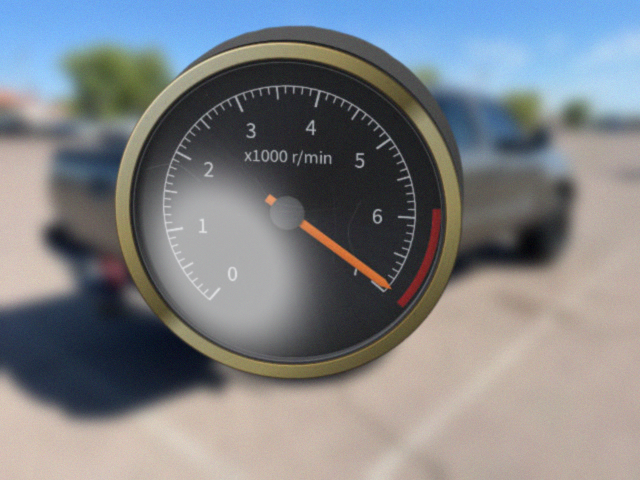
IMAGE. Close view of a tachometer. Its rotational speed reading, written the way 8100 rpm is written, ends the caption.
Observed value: 6900 rpm
